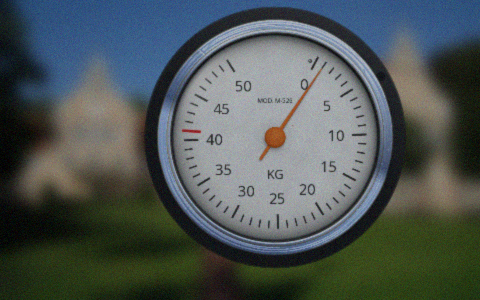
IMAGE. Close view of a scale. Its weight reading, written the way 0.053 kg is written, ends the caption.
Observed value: 1 kg
